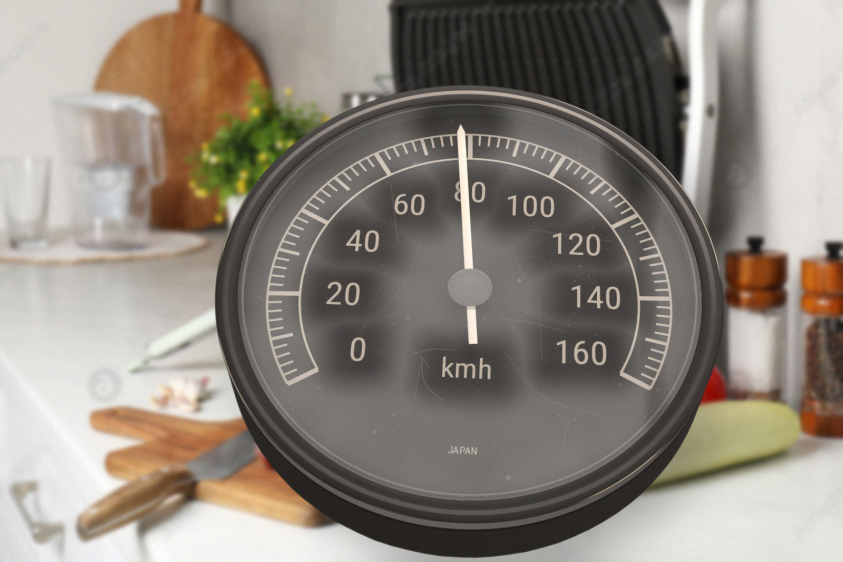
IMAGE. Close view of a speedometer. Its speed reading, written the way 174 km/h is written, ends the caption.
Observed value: 78 km/h
